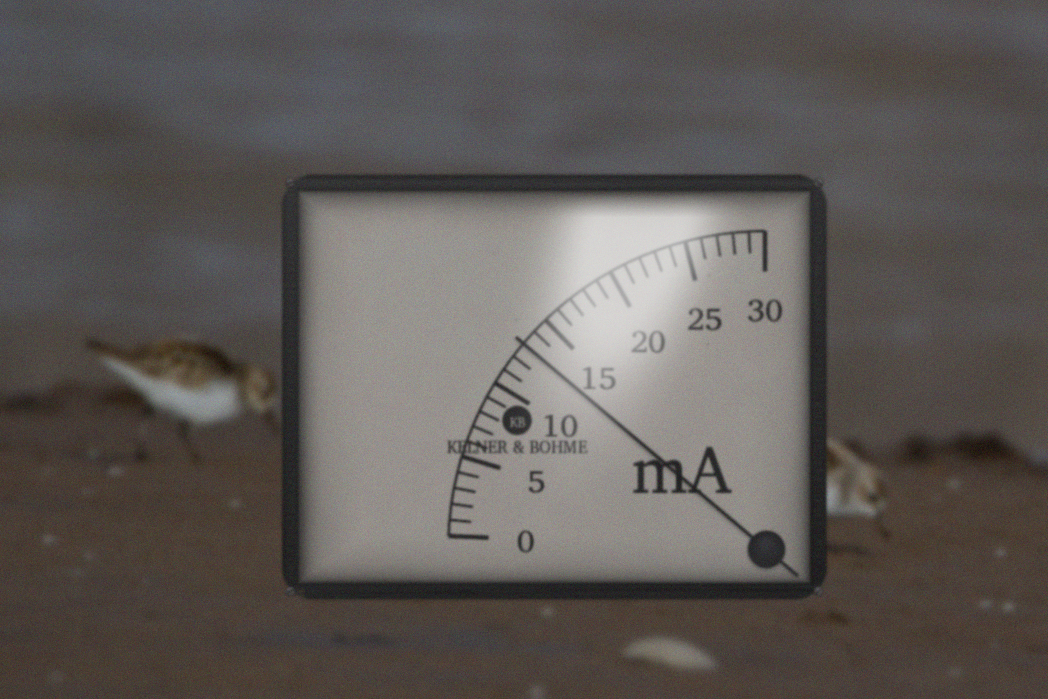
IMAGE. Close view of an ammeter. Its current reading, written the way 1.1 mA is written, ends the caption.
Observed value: 13 mA
